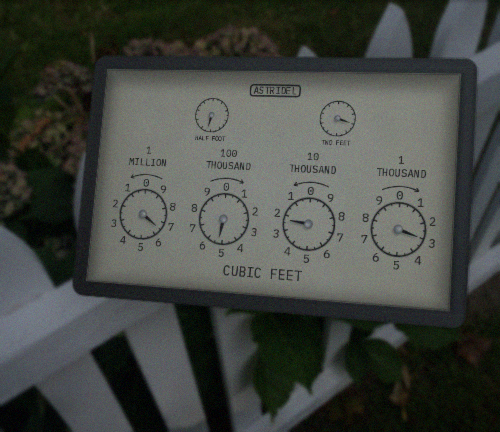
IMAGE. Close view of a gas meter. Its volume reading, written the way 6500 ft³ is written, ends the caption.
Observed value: 652300 ft³
